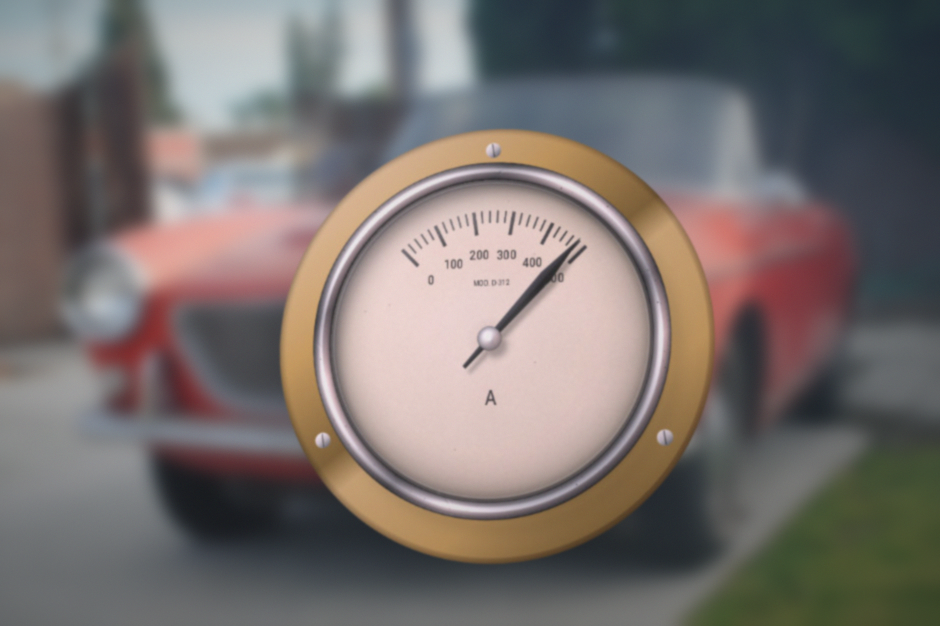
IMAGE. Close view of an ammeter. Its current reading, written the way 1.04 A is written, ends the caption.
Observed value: 480 A
